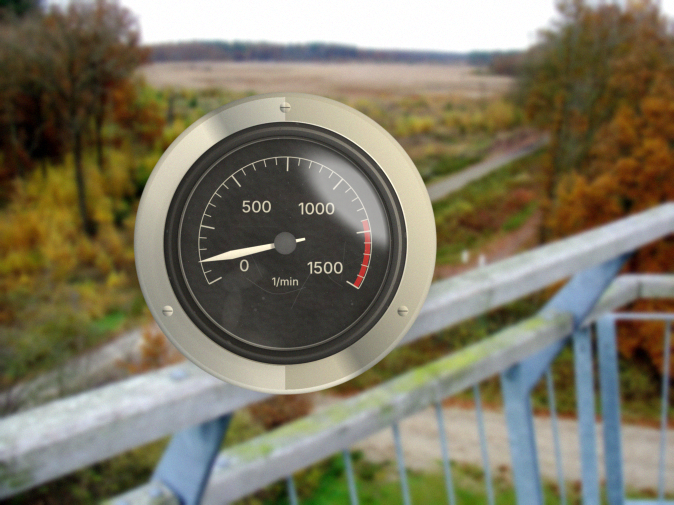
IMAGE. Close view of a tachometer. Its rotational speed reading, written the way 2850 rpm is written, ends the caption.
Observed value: 100 rpm
